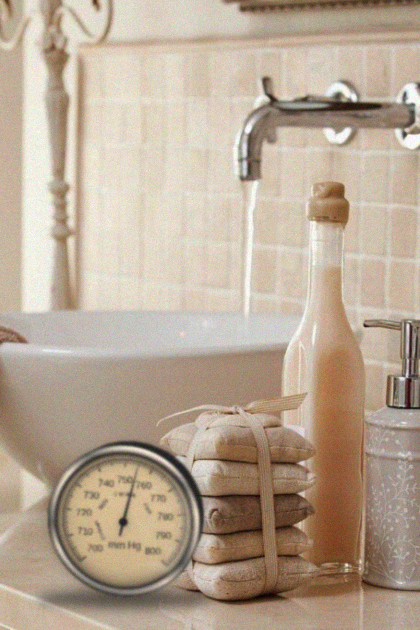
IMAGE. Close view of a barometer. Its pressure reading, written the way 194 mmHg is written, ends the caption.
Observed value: 755 mmHg
